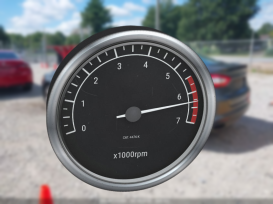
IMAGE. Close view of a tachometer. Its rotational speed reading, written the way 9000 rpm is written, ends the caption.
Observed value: 6250 rpm
